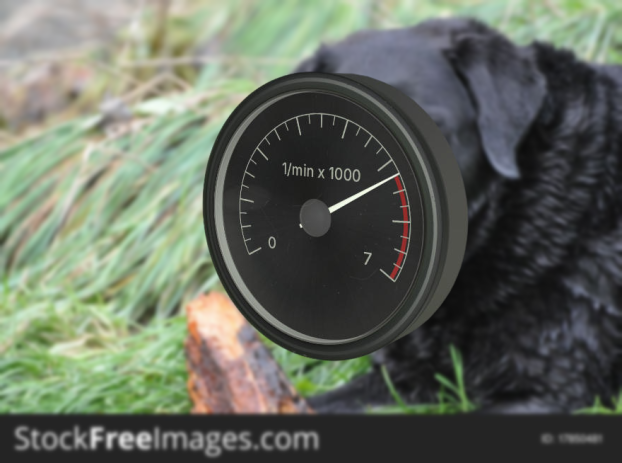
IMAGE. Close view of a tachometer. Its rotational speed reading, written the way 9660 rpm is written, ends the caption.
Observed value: 5250 rpm
